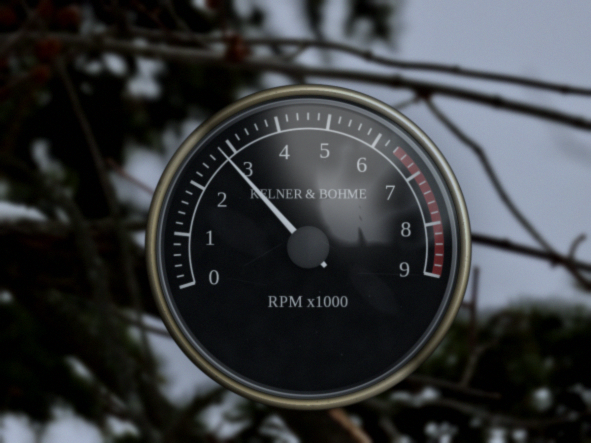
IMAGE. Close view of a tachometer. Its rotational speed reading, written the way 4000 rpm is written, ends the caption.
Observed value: 2800 rpm
